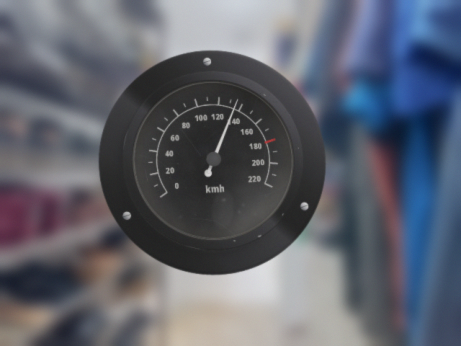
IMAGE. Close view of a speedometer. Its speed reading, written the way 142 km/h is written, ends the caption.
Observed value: 135 km/h
